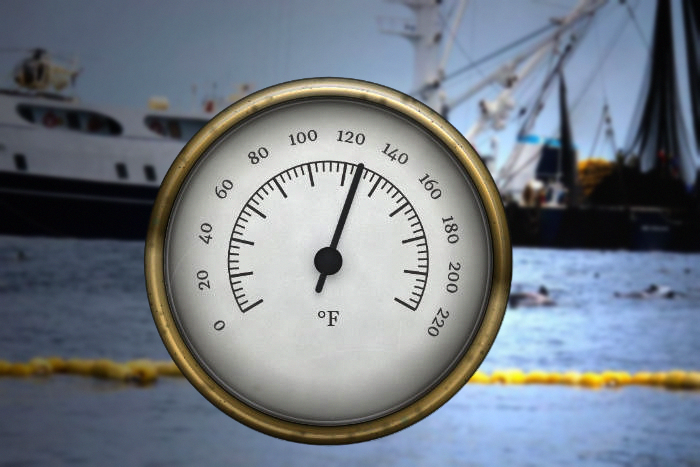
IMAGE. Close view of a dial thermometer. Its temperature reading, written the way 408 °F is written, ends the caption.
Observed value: 128 °F
